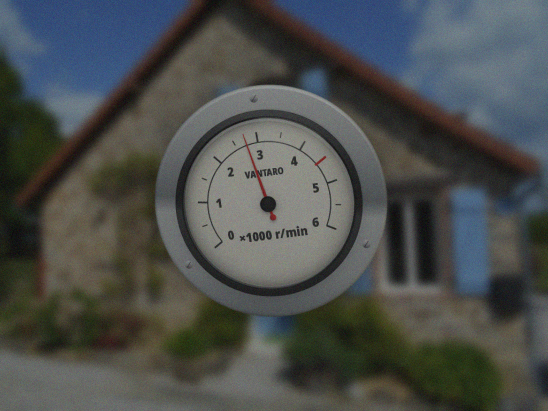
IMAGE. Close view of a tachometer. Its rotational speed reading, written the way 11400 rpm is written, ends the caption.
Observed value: 2750 rpm
